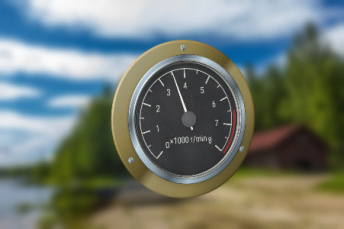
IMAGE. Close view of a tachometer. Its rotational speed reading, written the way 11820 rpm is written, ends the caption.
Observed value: 3500 rpm
